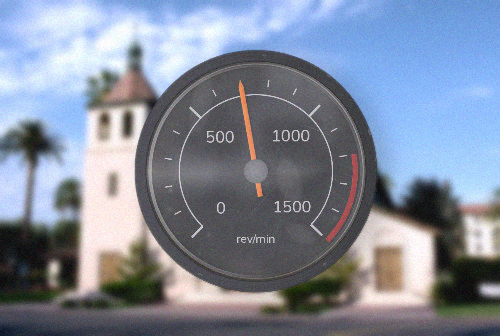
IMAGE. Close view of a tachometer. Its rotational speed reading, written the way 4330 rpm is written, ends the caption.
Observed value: 700 rpm
